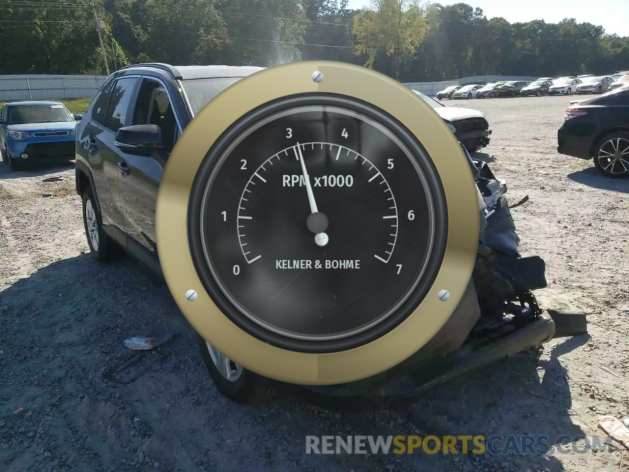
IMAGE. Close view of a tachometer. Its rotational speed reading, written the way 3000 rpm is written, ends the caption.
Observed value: 3100 rpm
